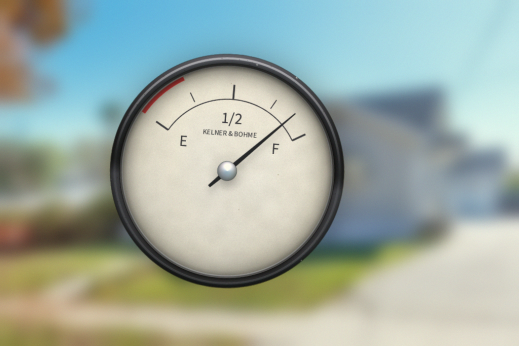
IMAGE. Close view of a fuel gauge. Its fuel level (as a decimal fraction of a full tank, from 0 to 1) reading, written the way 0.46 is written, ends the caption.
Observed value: 0.875
